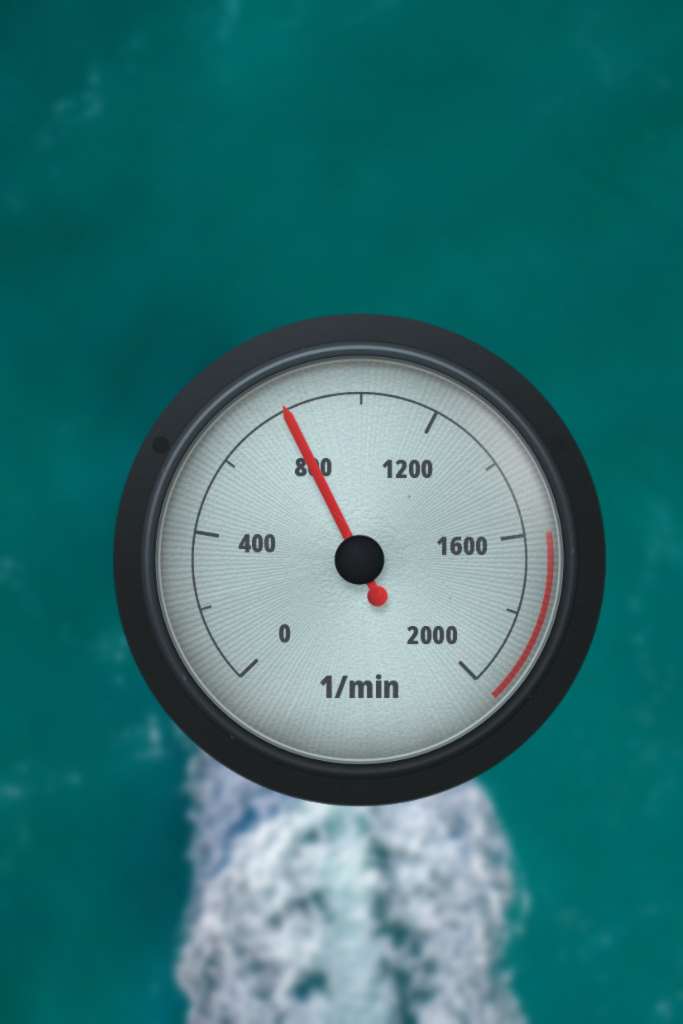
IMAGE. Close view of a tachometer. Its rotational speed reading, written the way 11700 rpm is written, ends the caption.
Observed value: 800 rpm
